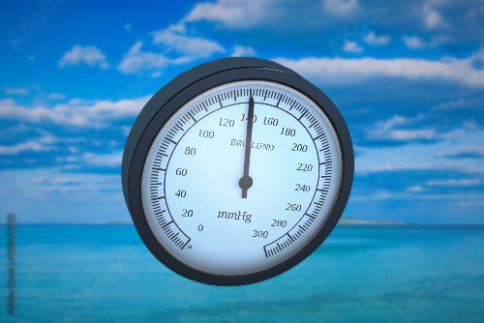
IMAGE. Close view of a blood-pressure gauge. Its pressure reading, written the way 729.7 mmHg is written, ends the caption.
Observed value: 140 mmHg
